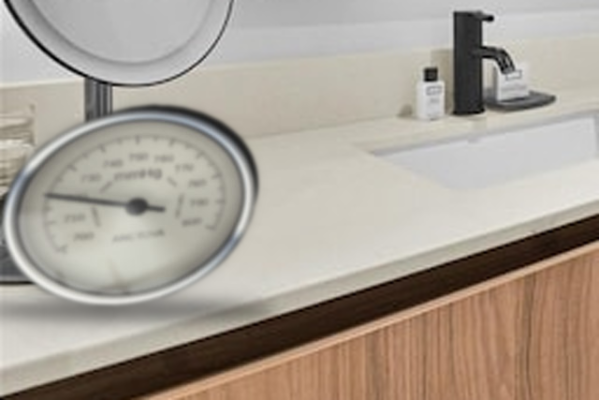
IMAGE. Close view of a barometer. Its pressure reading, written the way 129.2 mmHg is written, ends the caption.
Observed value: 720 mmHg
